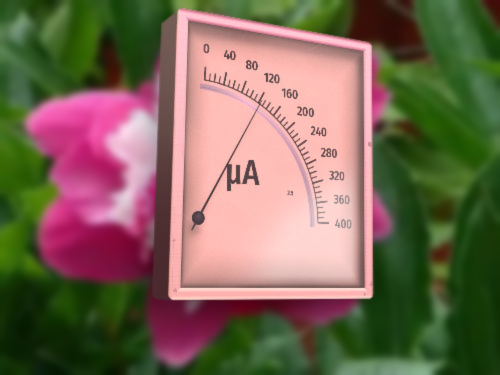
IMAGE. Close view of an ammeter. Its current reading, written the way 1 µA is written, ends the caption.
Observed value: 120 µA
